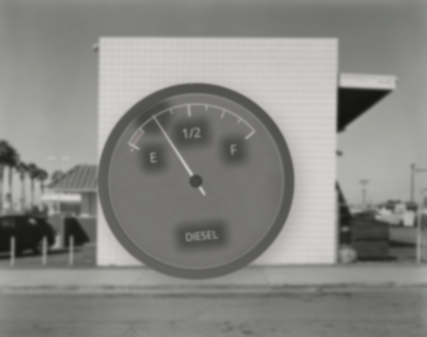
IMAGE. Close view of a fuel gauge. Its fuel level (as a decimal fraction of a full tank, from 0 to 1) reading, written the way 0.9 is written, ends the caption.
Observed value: 0.25
